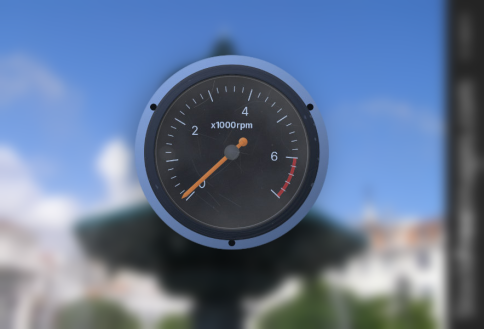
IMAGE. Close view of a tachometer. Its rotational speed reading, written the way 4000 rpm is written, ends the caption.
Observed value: 100 rpm
